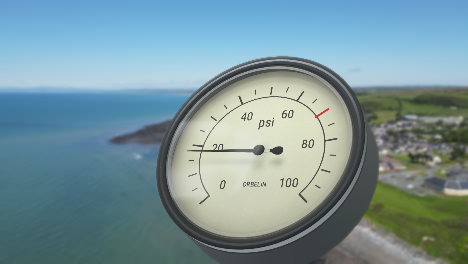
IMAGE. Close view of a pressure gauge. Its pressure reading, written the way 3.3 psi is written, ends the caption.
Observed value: 17.5 psi
